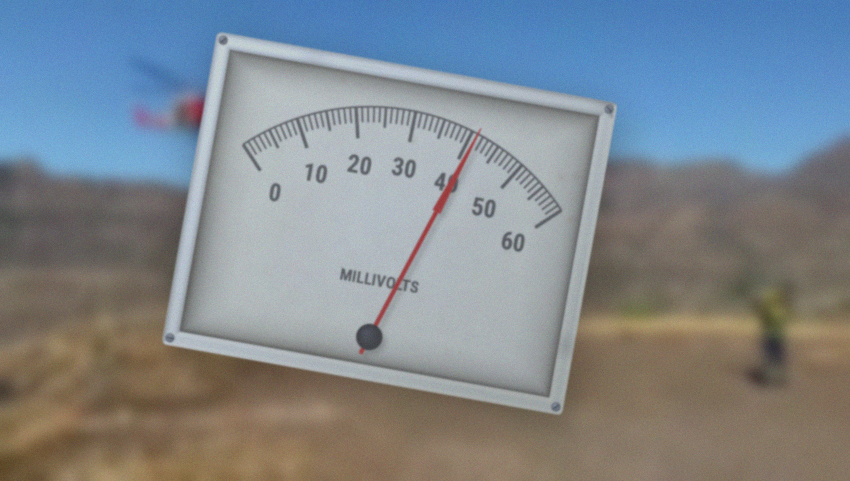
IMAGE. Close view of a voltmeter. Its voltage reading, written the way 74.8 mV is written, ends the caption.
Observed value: 41 mV
